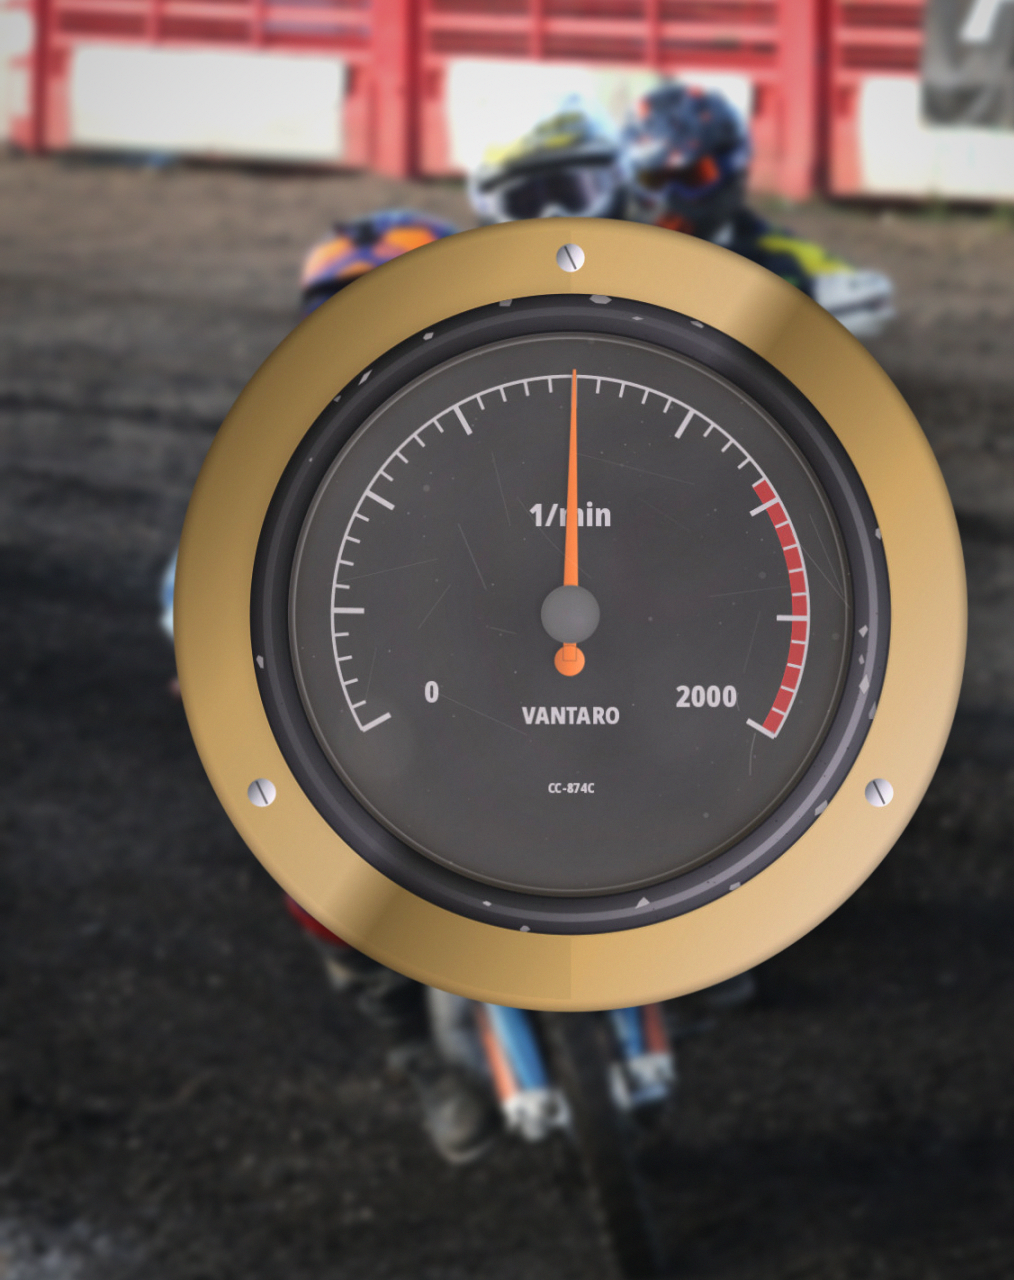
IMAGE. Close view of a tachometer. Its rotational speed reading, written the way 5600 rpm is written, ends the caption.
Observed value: 1000 rpm
